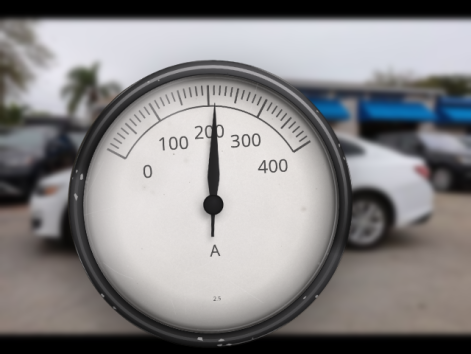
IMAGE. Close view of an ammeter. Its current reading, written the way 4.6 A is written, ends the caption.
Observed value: 210 A
